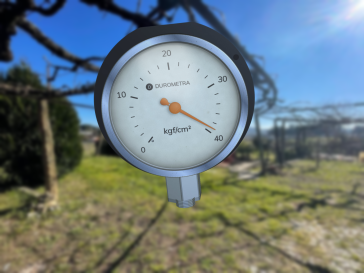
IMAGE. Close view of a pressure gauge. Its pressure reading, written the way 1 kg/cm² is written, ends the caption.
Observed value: 39 kg/cm²
